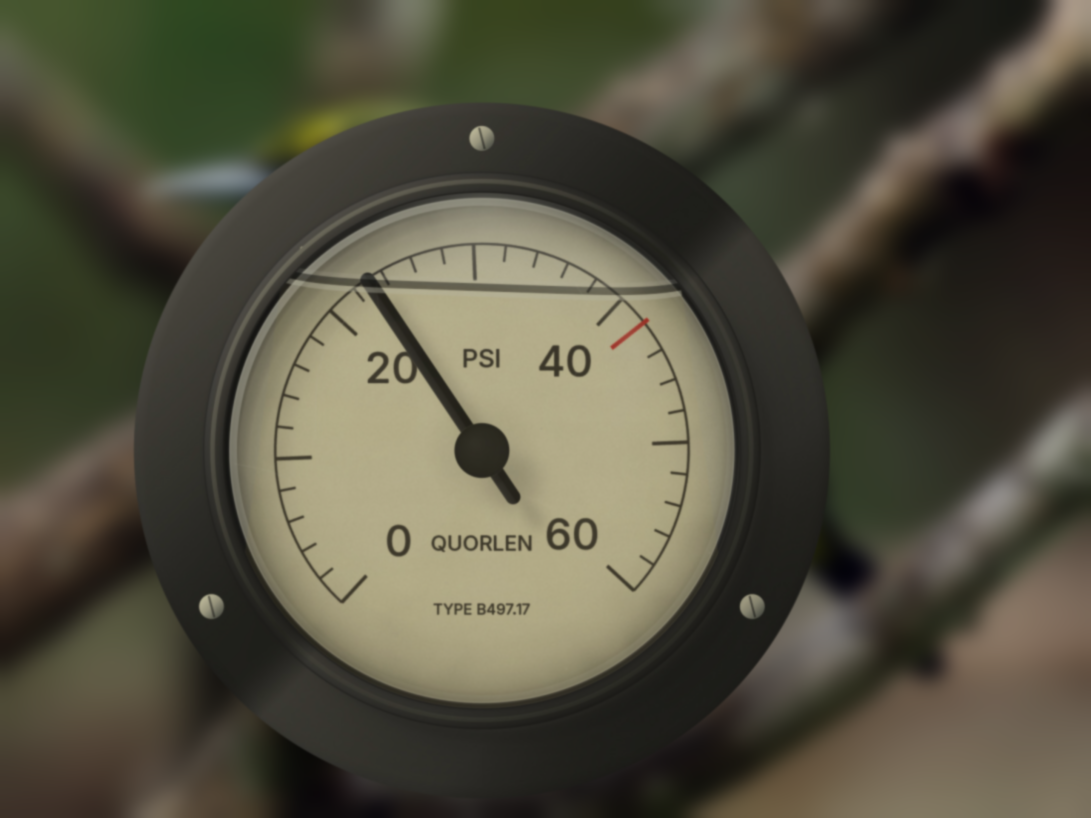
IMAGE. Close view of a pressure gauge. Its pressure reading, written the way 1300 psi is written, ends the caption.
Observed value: 23 psi
